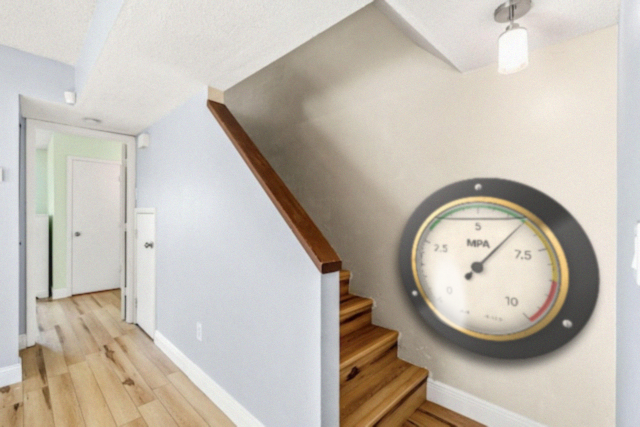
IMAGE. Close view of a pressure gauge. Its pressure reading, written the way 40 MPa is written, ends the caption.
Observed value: 6.5 MPa
